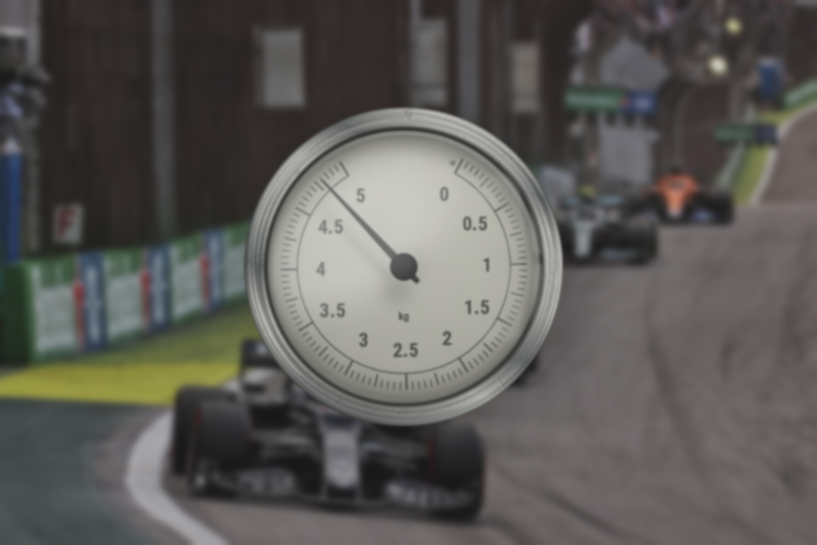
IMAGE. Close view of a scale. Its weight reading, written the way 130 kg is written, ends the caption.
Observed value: 4.8 kg
